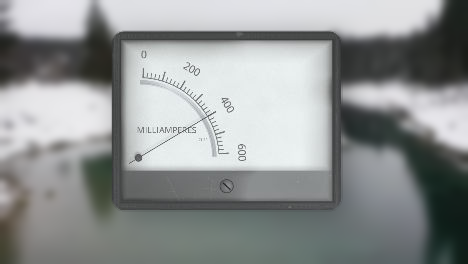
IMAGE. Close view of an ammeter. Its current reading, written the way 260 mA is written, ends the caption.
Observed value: 400 mA
